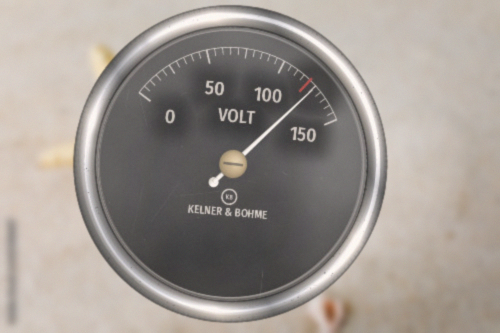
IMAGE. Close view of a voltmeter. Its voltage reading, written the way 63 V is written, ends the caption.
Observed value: 125 V
